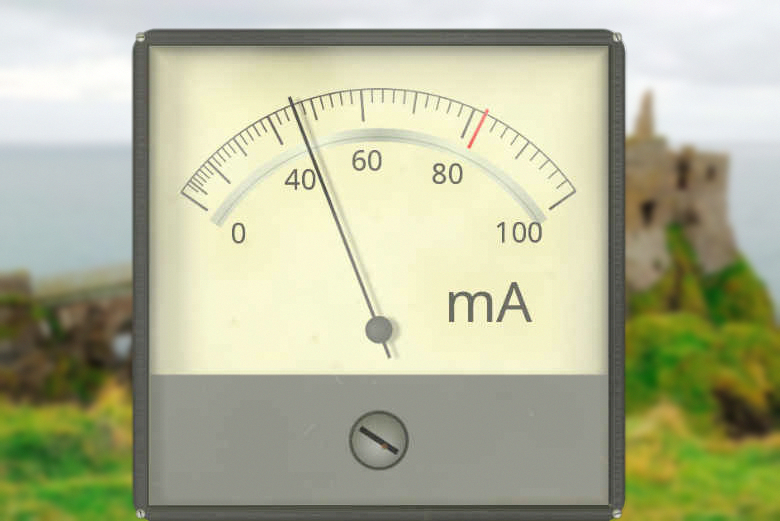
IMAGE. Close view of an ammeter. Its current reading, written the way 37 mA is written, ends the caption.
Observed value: 46 mA
